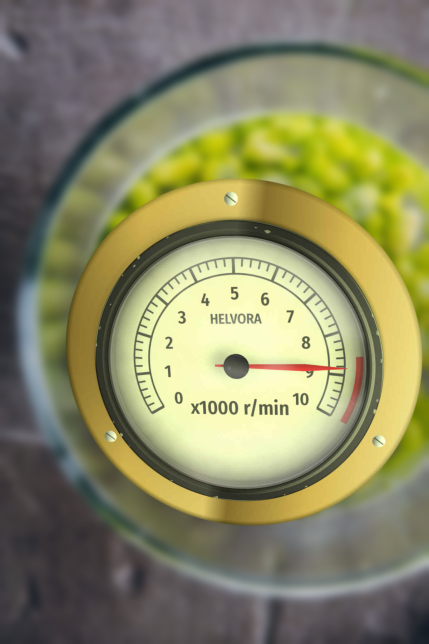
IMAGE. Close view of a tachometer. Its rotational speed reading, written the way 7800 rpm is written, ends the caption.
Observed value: 8800 rpm
